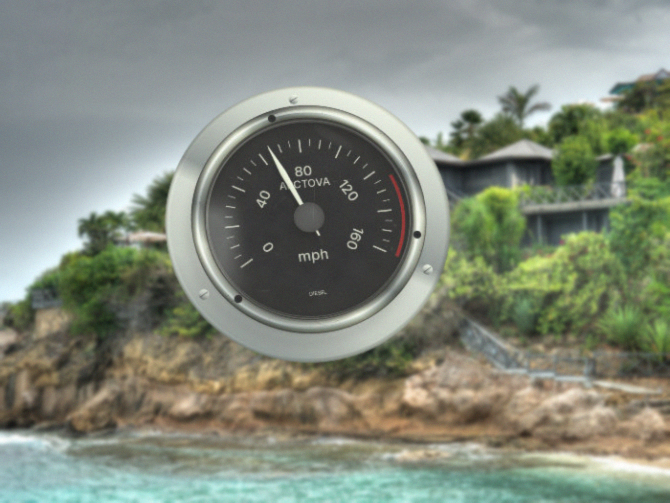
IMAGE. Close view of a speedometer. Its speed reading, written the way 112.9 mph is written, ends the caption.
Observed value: 65 mph
